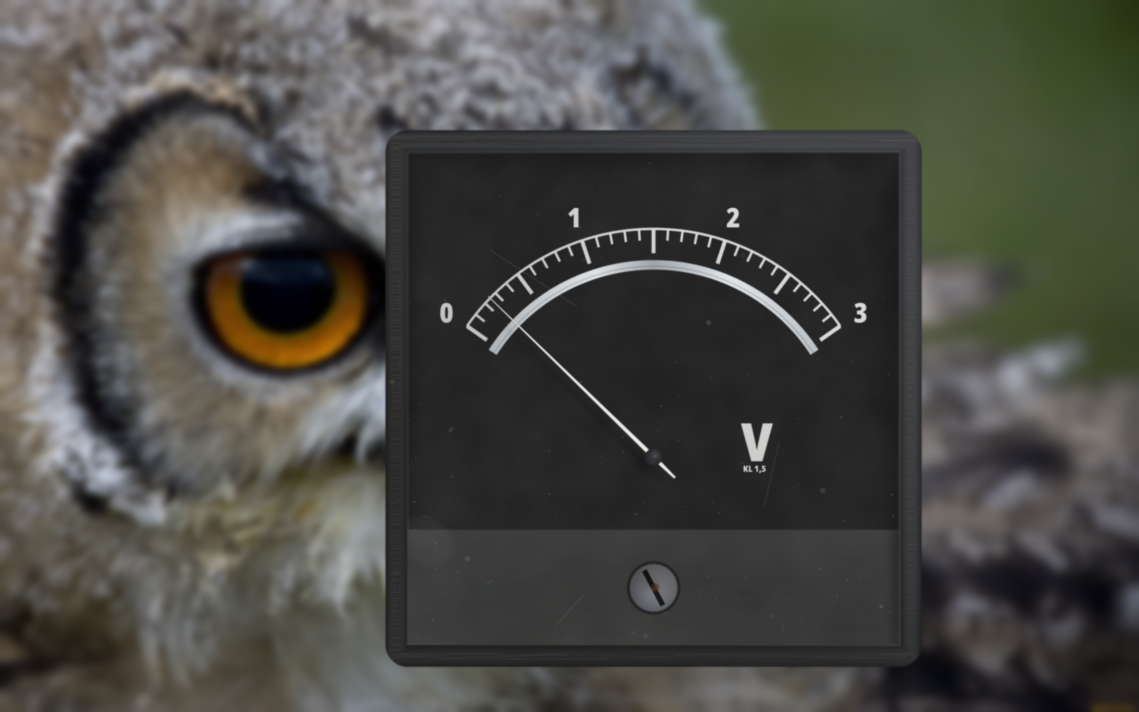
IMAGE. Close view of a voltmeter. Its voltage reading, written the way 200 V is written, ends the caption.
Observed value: 0.25 V
